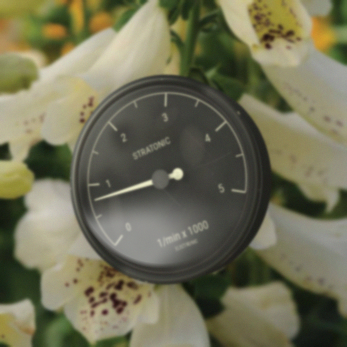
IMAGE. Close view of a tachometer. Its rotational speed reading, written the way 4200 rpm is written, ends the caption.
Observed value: 750 rpm
